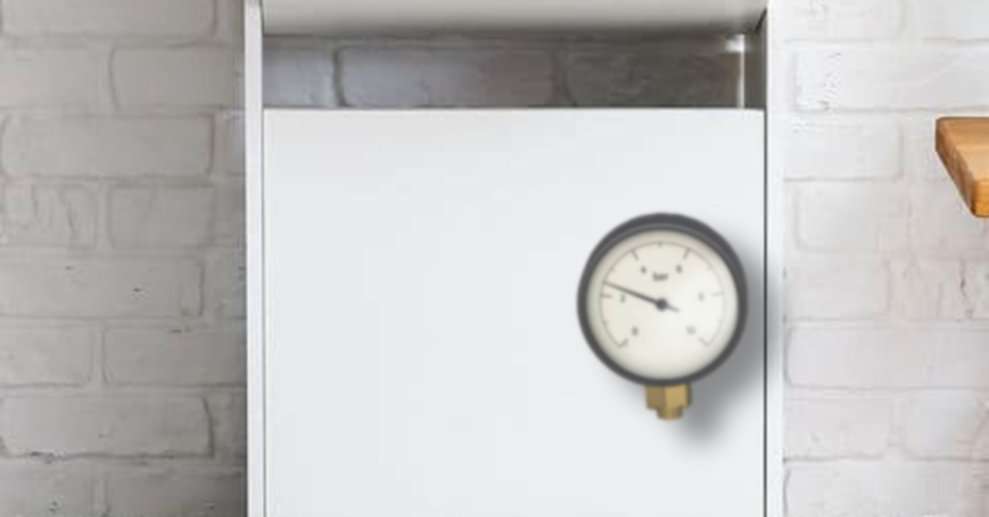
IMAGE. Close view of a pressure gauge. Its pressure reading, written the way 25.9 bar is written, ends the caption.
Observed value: 2.5 bar
